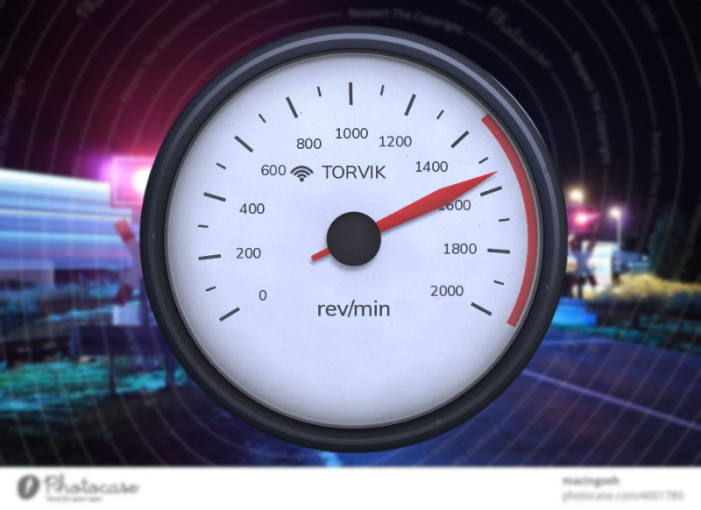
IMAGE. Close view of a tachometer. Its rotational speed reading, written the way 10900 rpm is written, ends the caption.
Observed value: 1550 rpm
